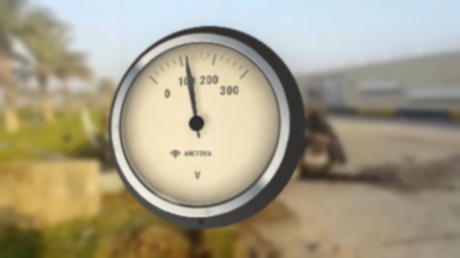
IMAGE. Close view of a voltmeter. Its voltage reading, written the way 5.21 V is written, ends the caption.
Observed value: 120 V
